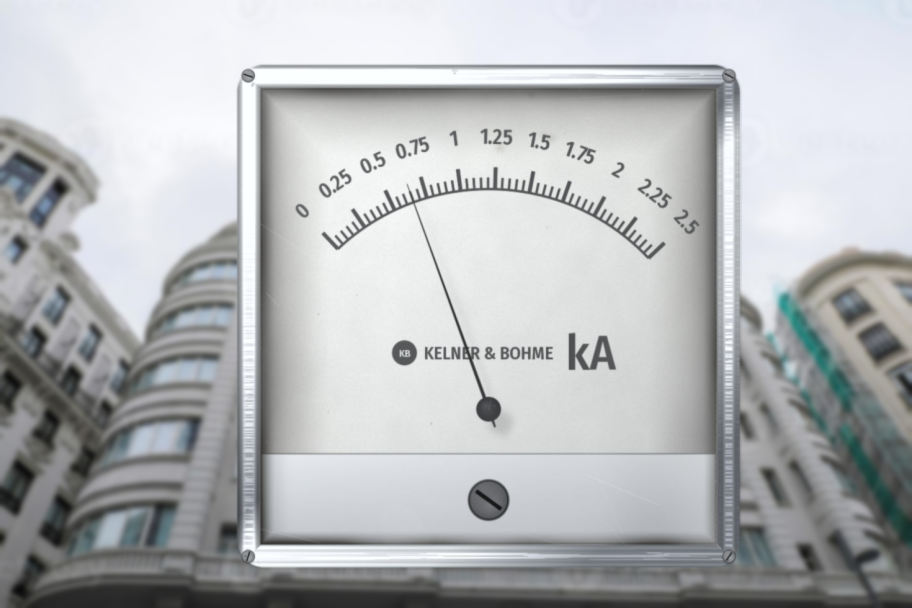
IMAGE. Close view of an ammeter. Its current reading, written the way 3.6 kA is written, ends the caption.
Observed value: 0.65 kA
